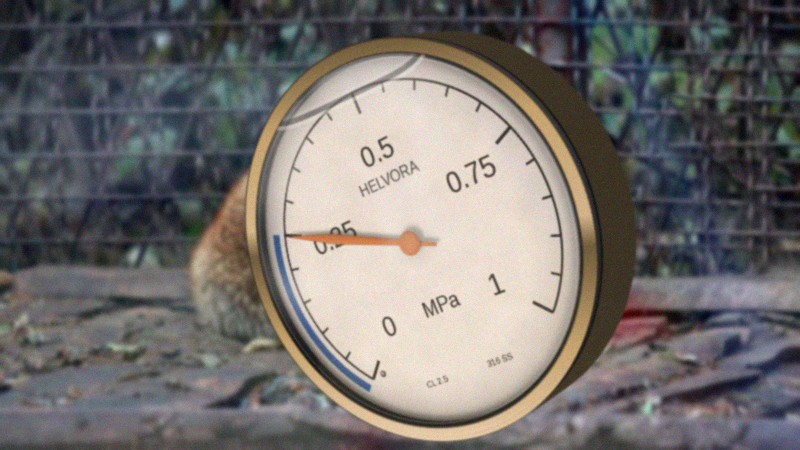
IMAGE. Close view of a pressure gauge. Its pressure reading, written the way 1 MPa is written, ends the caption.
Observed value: 0.25 MPa
